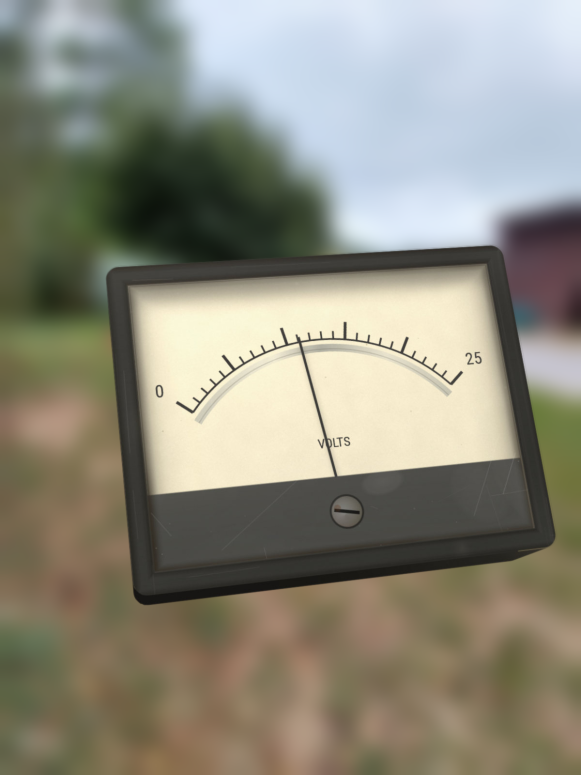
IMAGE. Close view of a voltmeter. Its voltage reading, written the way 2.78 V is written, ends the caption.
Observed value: 11 V
